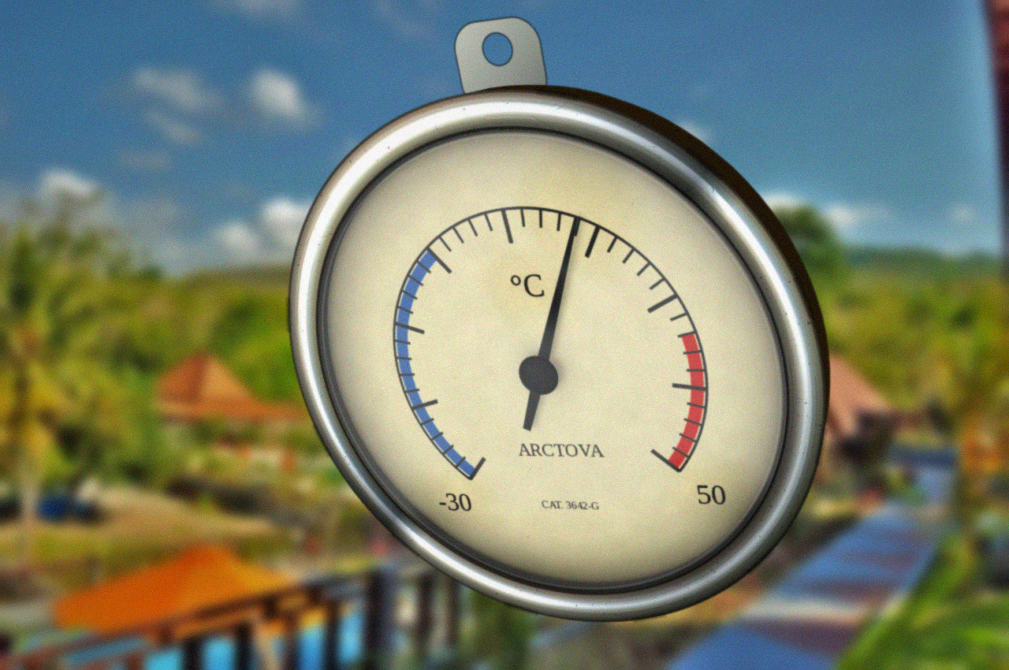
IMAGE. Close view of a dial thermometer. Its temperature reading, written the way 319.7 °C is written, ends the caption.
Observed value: 18 °C
